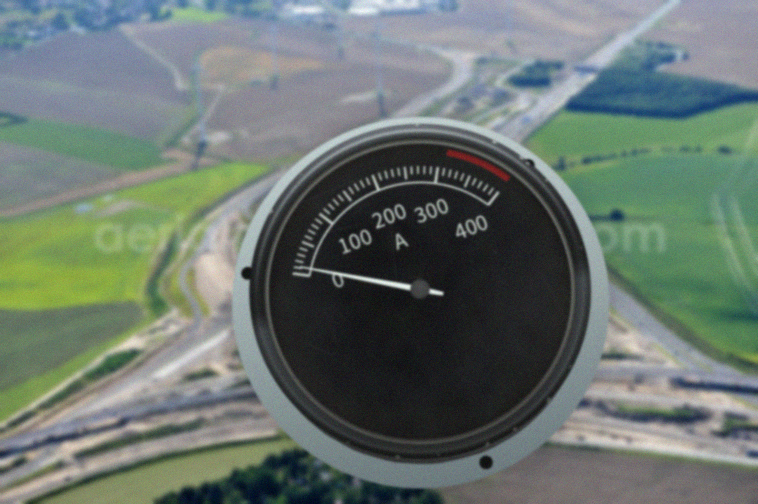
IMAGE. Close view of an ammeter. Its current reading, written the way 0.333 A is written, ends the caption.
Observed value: 10 A
